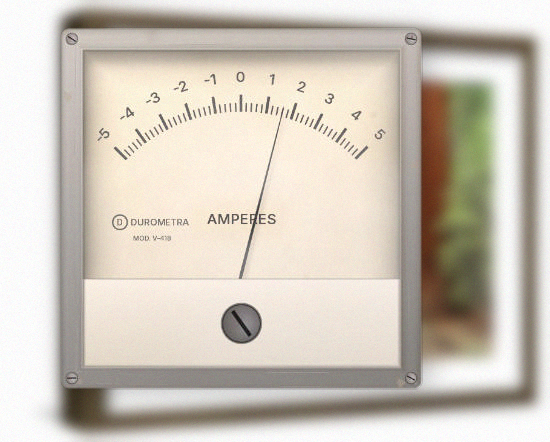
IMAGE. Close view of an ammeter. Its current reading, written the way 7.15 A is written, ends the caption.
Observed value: 1.6 A
